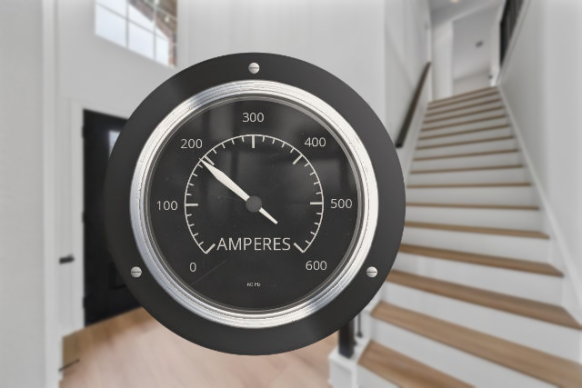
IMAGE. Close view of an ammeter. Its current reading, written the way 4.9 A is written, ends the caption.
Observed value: 190 A
